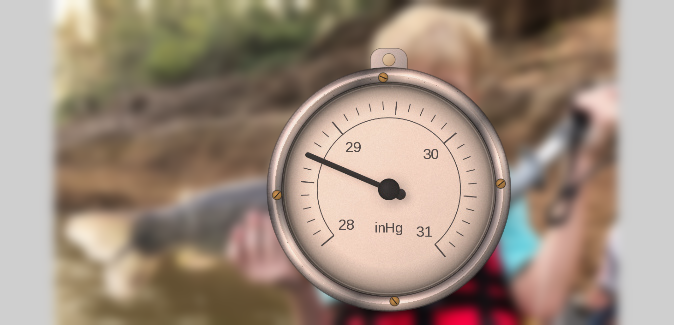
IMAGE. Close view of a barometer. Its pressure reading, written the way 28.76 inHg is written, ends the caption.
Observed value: 28.7 inHg
